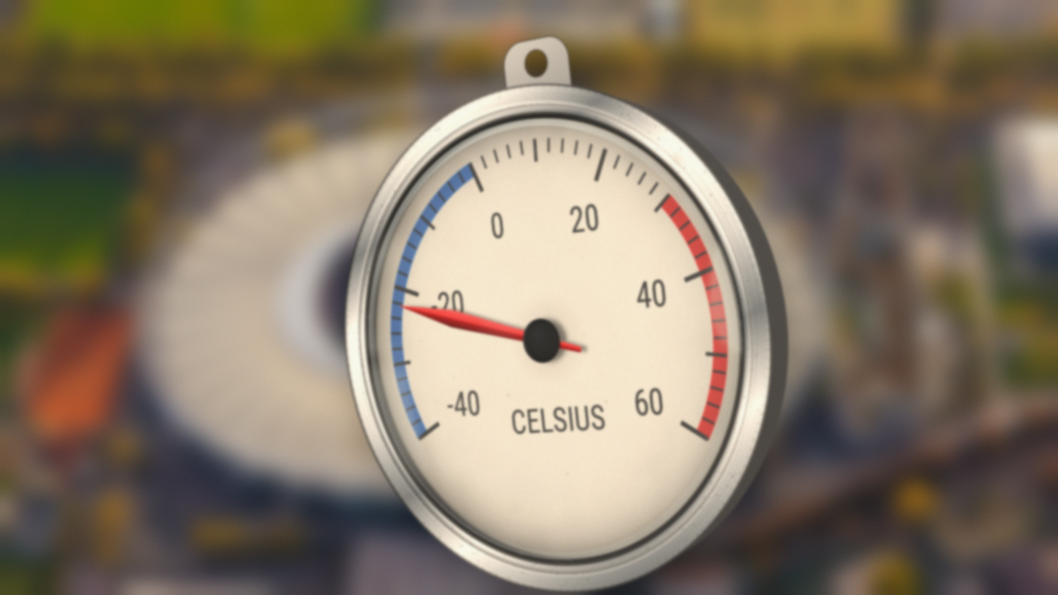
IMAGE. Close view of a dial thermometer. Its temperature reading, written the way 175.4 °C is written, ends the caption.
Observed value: -22 °C
